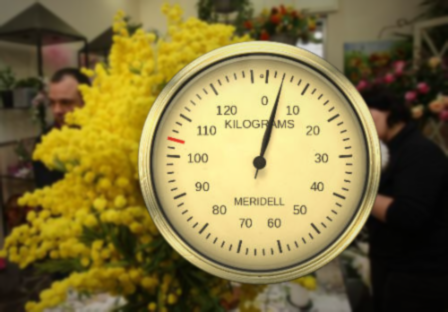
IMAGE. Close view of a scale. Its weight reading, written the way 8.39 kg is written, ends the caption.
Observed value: 4 kg
